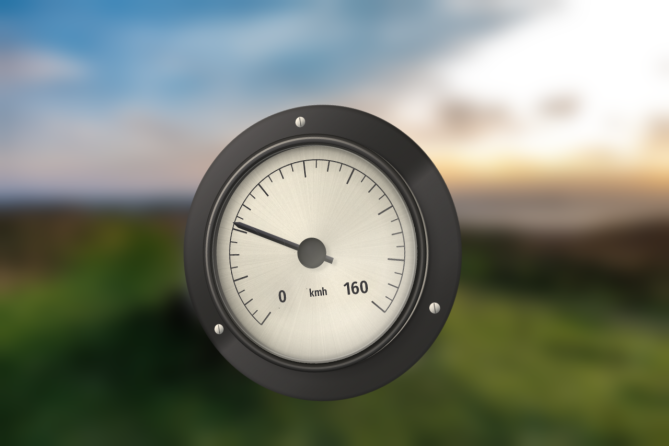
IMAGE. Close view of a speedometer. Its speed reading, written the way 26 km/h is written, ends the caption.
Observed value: 42.5 km/h
